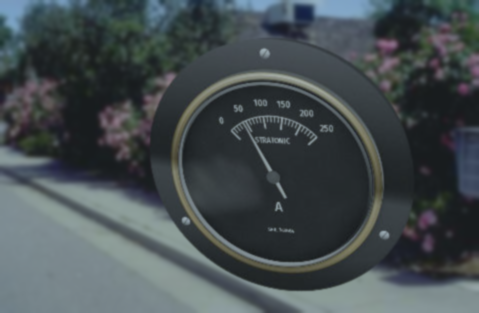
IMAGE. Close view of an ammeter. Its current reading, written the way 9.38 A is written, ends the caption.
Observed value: 50 A
